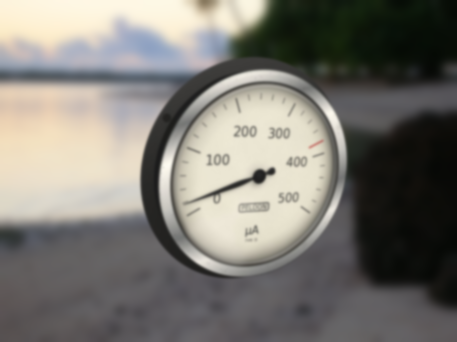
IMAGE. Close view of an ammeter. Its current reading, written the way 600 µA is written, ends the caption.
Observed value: 20 µA
